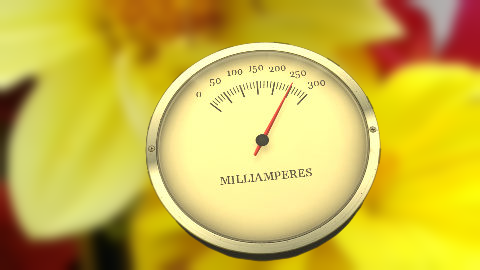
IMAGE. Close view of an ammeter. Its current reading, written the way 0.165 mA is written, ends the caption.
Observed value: 250 mA
